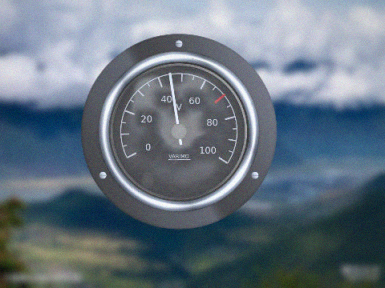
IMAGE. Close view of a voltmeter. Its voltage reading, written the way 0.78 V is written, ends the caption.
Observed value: 45 V
